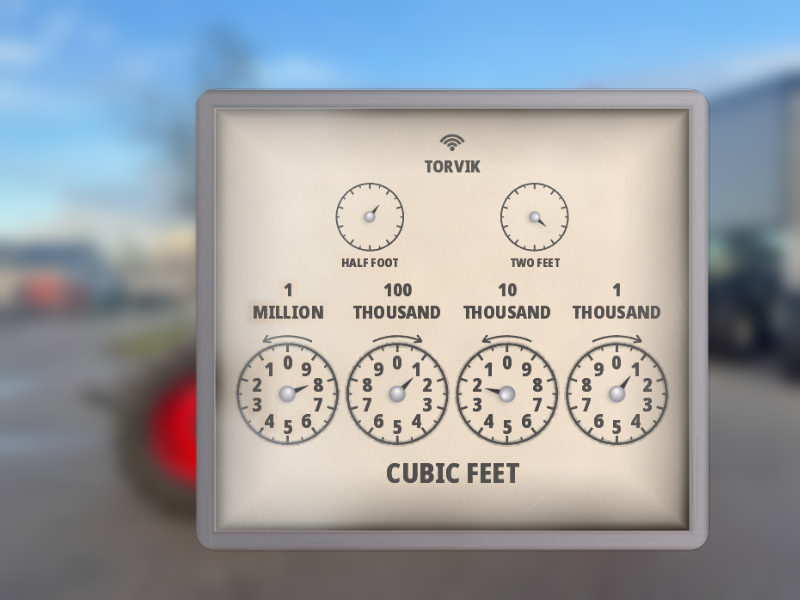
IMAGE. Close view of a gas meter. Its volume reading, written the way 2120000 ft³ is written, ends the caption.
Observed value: 812100 ft³
